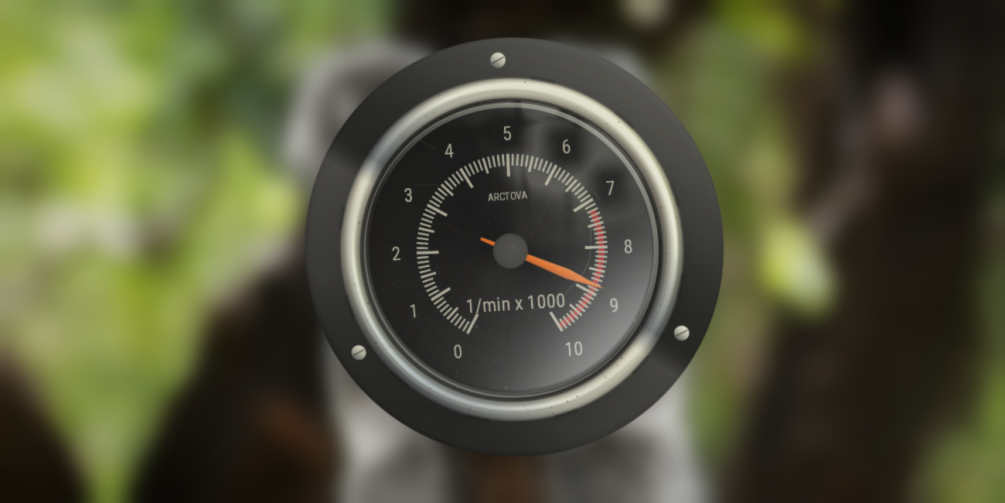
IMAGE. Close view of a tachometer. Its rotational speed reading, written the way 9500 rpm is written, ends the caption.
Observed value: 8800 rpm
